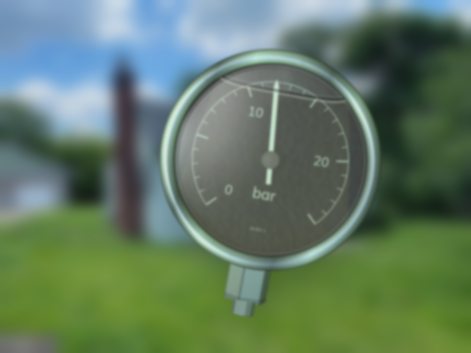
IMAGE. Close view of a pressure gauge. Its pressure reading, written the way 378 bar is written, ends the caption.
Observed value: 12 bar
